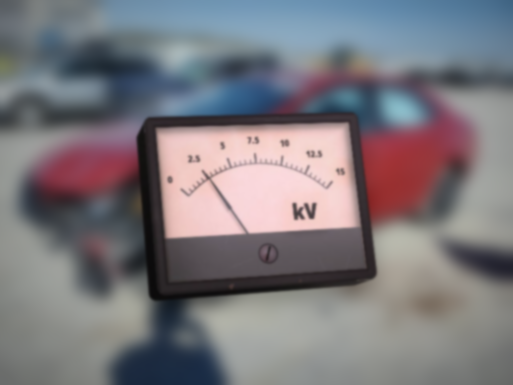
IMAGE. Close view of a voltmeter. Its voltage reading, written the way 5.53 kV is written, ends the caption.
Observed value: 2.5 kV
